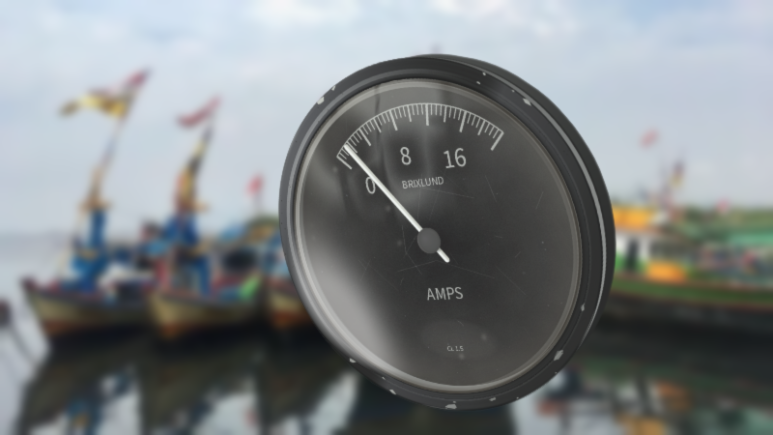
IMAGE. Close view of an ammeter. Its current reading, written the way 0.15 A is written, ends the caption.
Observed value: 2 A
